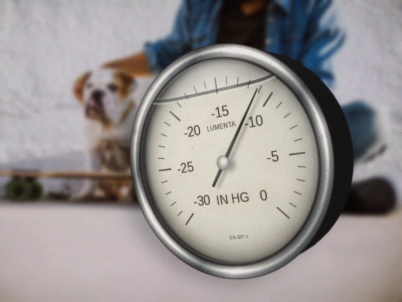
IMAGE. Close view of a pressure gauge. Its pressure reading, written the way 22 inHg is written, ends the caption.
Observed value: -11 inHg
